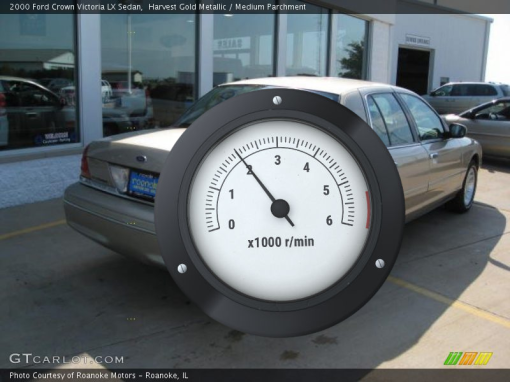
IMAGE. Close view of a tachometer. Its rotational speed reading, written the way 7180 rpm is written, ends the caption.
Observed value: 2000 rpm
